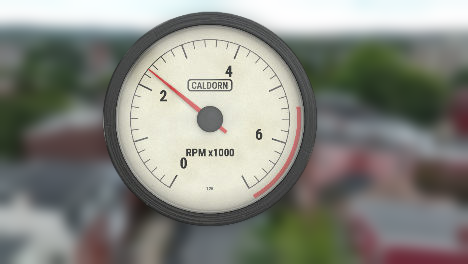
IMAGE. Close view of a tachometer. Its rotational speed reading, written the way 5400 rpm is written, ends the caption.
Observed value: 2300 rpm
